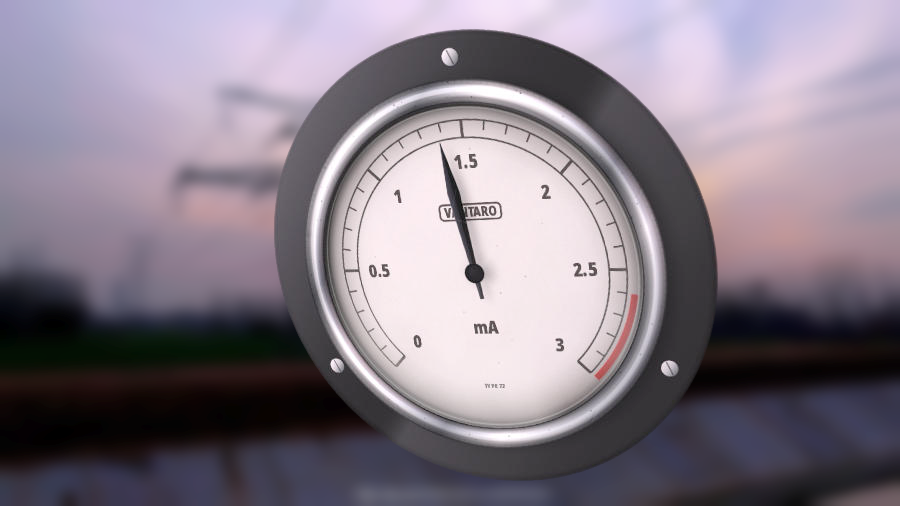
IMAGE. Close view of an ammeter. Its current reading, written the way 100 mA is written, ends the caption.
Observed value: 1.4 mA
